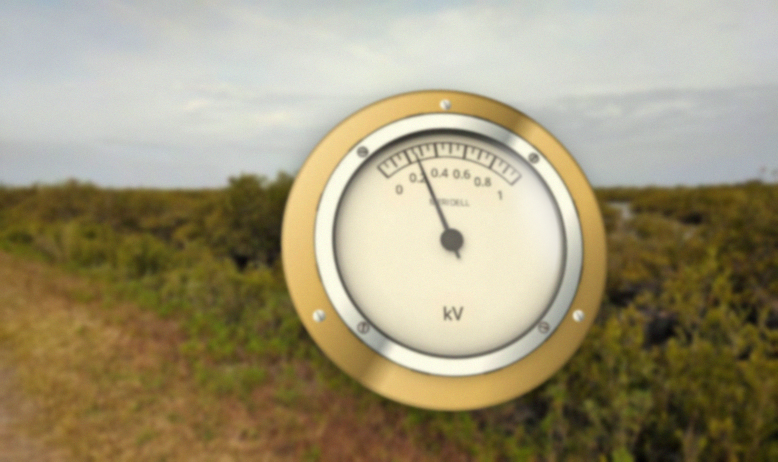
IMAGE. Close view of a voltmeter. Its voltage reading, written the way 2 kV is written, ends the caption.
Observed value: 0.25 kV
